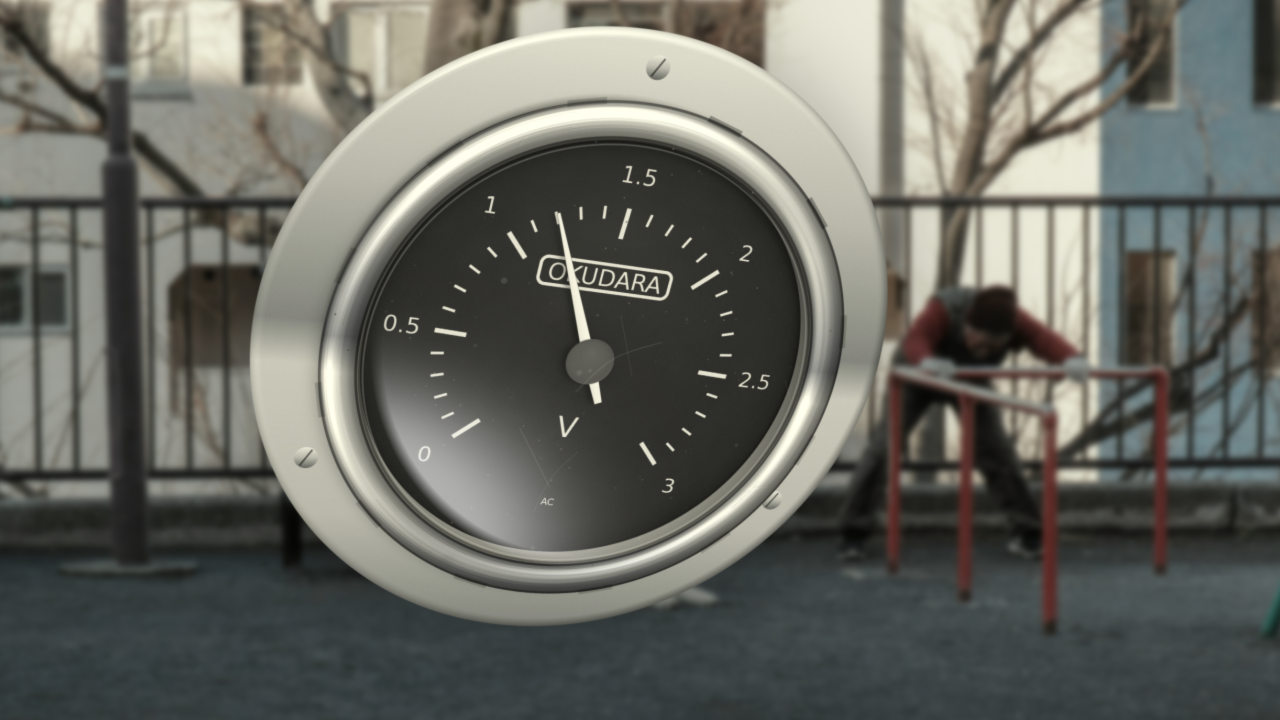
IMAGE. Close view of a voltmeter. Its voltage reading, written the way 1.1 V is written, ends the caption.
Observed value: 1.2 V
